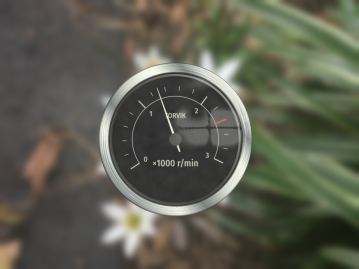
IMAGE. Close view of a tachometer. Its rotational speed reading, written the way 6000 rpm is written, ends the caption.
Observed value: 1300 rpm
